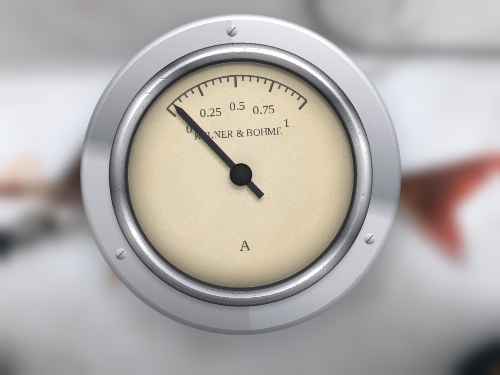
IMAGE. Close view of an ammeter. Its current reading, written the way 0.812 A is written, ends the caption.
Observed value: 0.05 A
